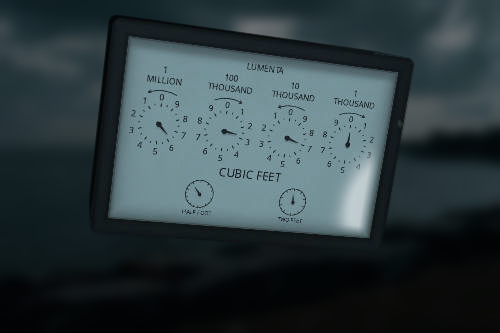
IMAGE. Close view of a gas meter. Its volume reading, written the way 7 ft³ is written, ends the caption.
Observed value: 627000 ft³
